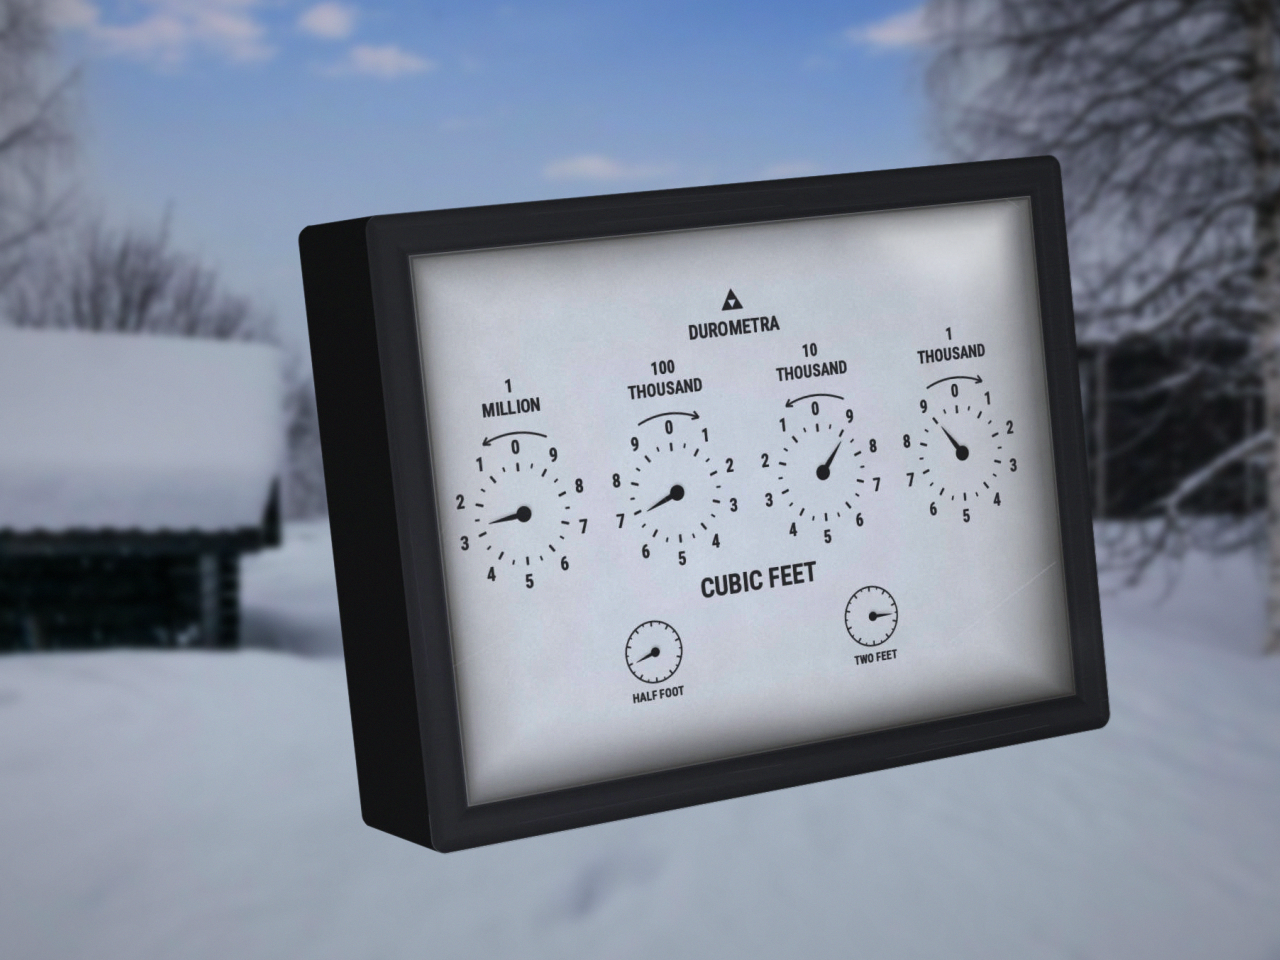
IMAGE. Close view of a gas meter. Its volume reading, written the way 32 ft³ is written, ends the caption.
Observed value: 268900 ft³
